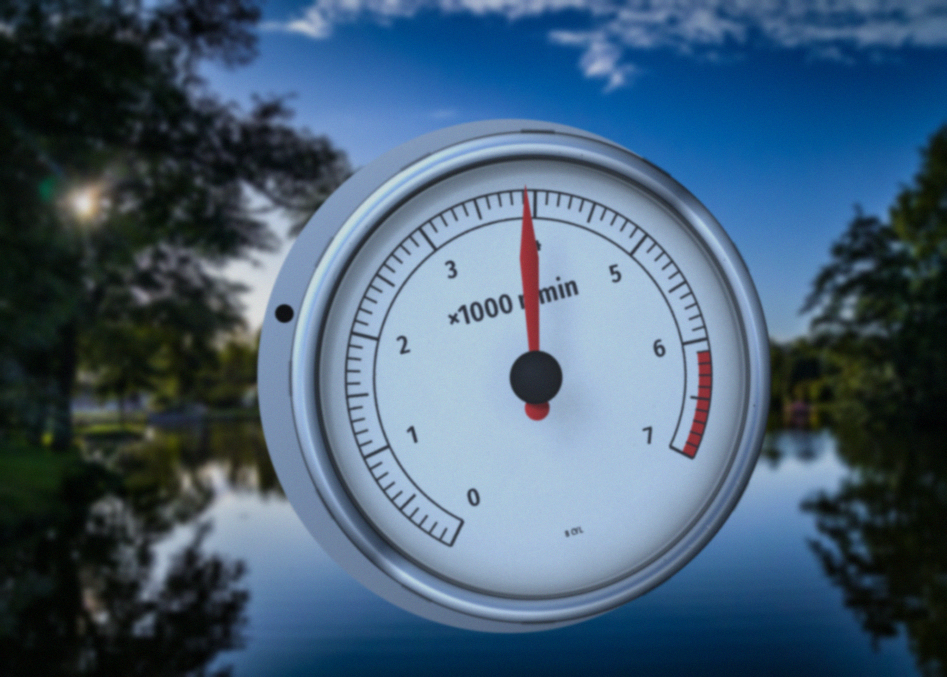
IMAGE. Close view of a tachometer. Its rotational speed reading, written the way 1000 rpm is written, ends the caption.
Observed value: 3900 rpm
